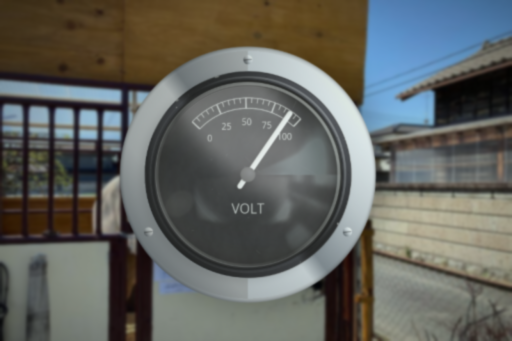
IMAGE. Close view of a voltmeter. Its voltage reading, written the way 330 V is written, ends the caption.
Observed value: 90 V
